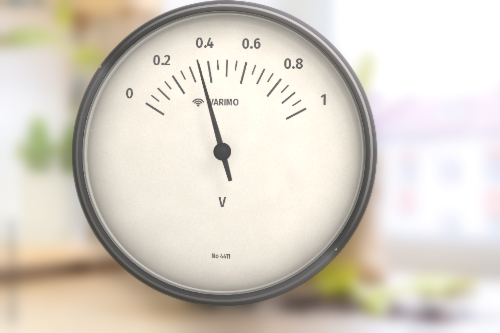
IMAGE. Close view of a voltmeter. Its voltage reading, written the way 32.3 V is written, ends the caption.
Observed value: 0.35 V
